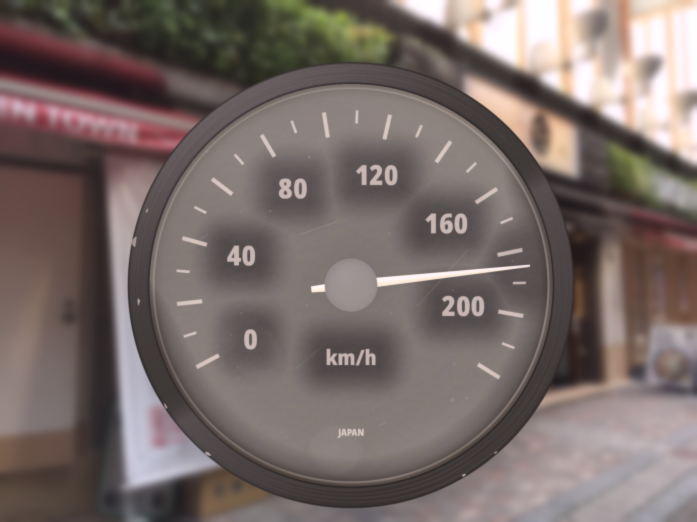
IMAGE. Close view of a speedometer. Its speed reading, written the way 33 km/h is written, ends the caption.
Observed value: 185 km/h
